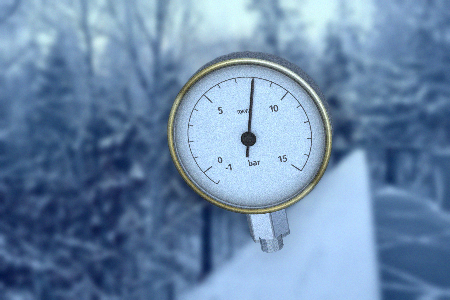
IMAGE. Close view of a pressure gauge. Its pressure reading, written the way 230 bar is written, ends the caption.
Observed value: 8 bar
